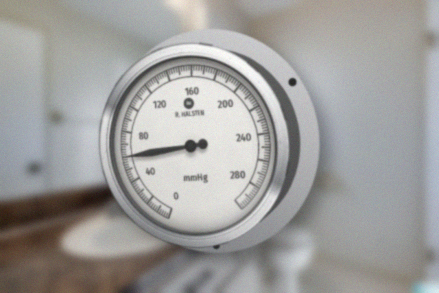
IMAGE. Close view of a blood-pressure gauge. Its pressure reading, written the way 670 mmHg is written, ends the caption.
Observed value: 60 mmHg
